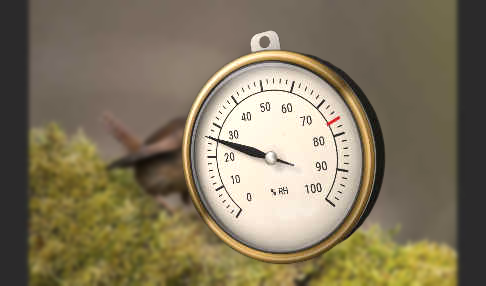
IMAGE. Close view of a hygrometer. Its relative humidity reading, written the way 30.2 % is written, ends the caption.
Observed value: 26 %
